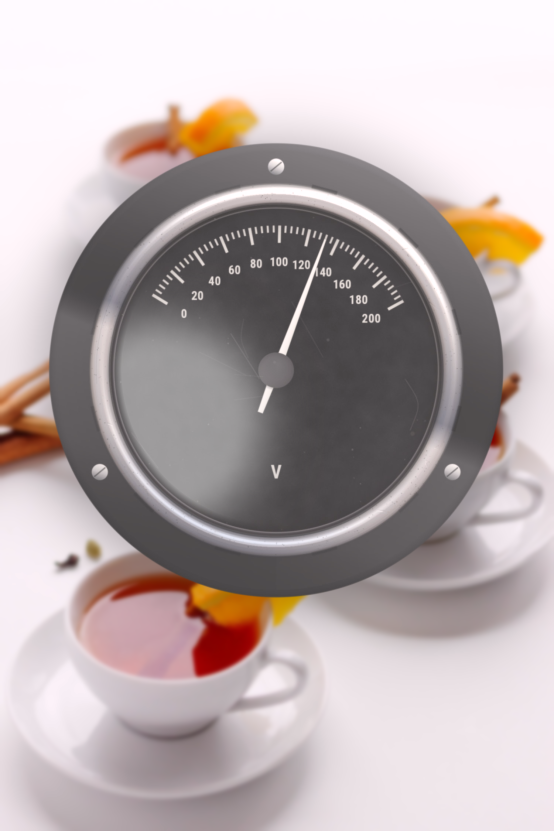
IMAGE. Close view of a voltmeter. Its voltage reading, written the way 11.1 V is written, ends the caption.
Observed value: 132 V
